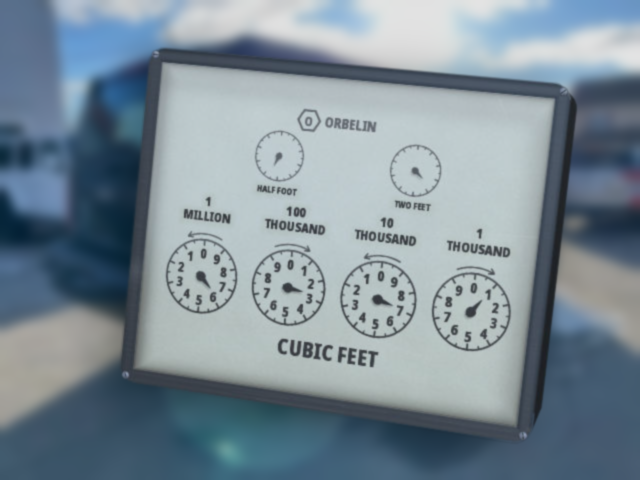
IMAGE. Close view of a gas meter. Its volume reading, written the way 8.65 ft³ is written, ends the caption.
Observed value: 627100 ft³
